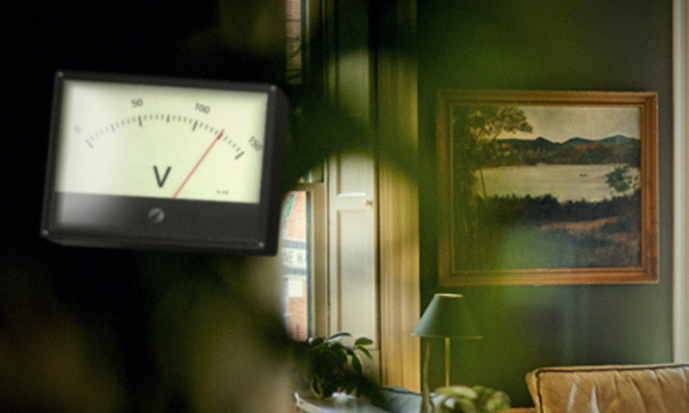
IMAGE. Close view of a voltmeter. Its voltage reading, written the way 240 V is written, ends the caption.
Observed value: 125 V
